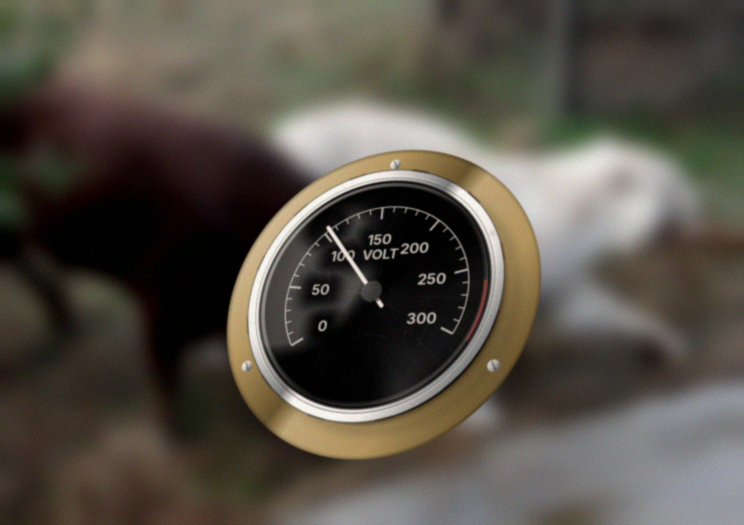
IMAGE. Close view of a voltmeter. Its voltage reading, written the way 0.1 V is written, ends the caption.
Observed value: 105 V
